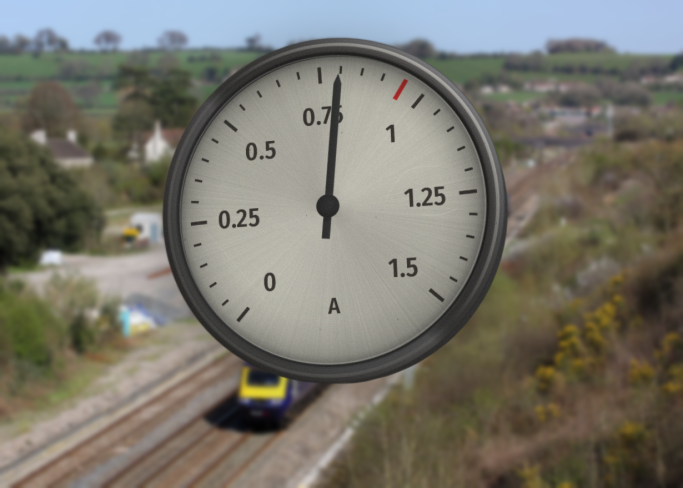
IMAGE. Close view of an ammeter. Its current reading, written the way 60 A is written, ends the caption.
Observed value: 0.8 A
